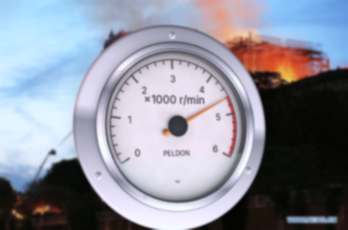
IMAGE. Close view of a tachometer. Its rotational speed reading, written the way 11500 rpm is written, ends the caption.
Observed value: 4600 rpm
